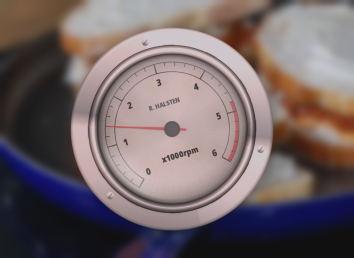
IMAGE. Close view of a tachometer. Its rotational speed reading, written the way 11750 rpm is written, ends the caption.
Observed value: 1400 rpm
